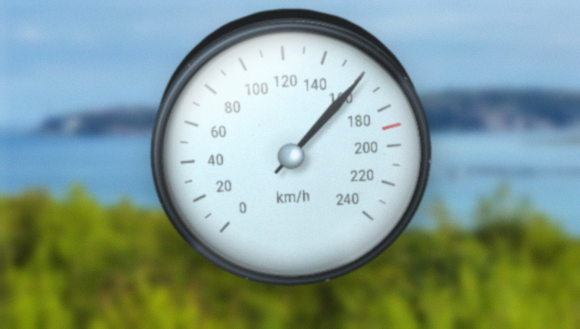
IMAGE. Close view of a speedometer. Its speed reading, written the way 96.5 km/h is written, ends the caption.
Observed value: 160 km/h
